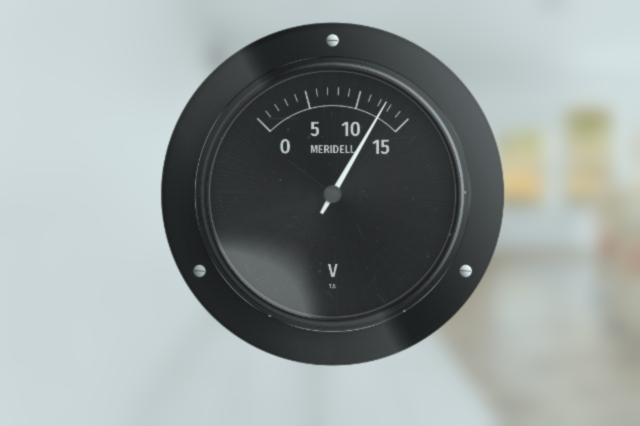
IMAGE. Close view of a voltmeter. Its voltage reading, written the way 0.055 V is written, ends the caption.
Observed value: 12.5 V
